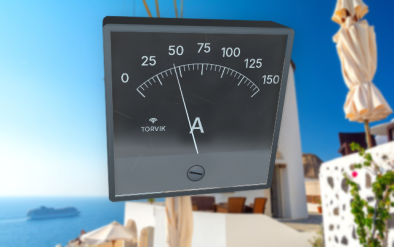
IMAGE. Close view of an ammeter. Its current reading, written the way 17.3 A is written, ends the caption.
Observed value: 45 A
